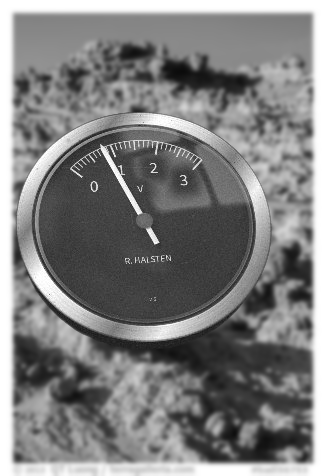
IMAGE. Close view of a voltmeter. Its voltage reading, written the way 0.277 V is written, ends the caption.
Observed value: 0.8 V
